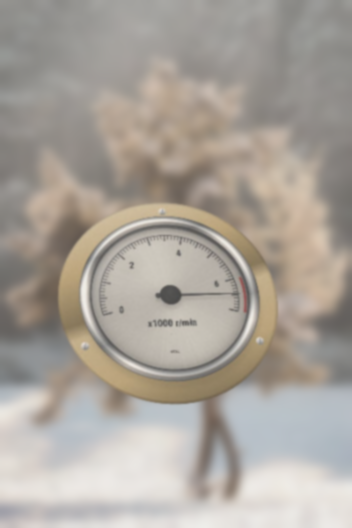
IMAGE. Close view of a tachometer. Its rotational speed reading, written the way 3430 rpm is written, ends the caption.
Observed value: 6500 rpm
